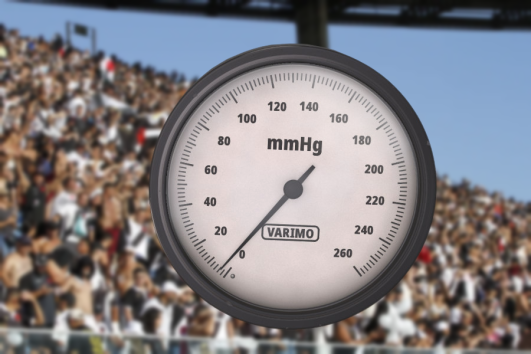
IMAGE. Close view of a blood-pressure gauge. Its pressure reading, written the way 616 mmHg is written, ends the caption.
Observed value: 4 mmHg
